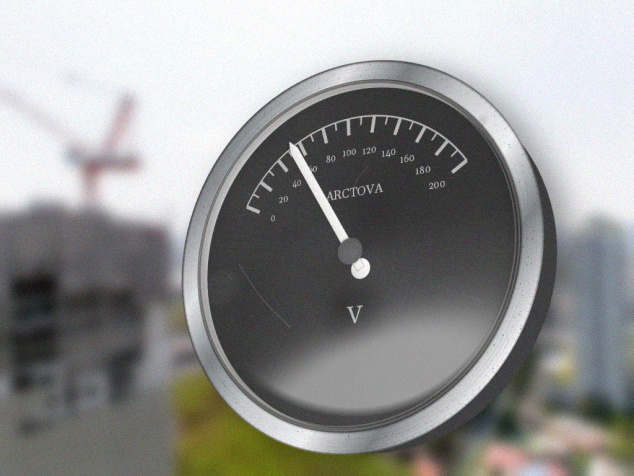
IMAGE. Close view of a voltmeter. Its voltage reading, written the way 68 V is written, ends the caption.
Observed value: 55 V
